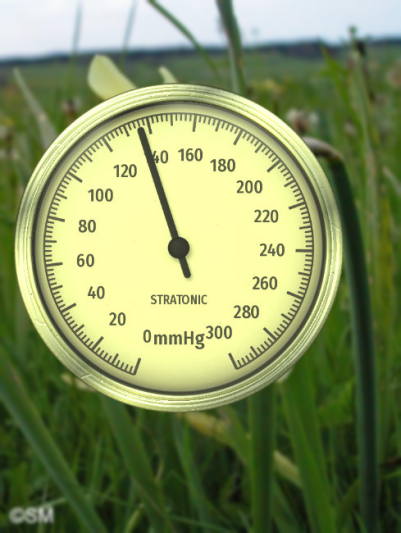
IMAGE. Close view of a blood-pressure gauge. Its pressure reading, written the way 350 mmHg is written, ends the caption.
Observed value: 136 mmHg
